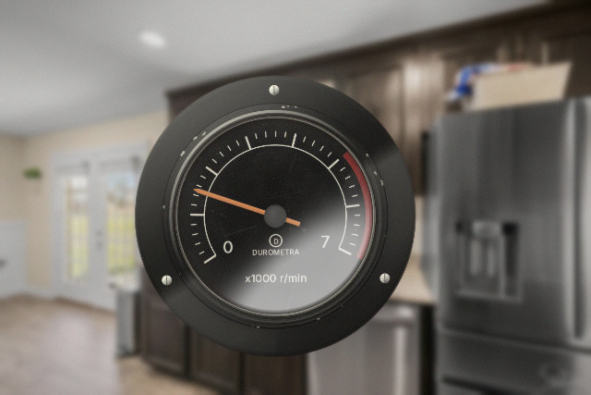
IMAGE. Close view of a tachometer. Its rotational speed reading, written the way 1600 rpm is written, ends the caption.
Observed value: 1500 rpm
